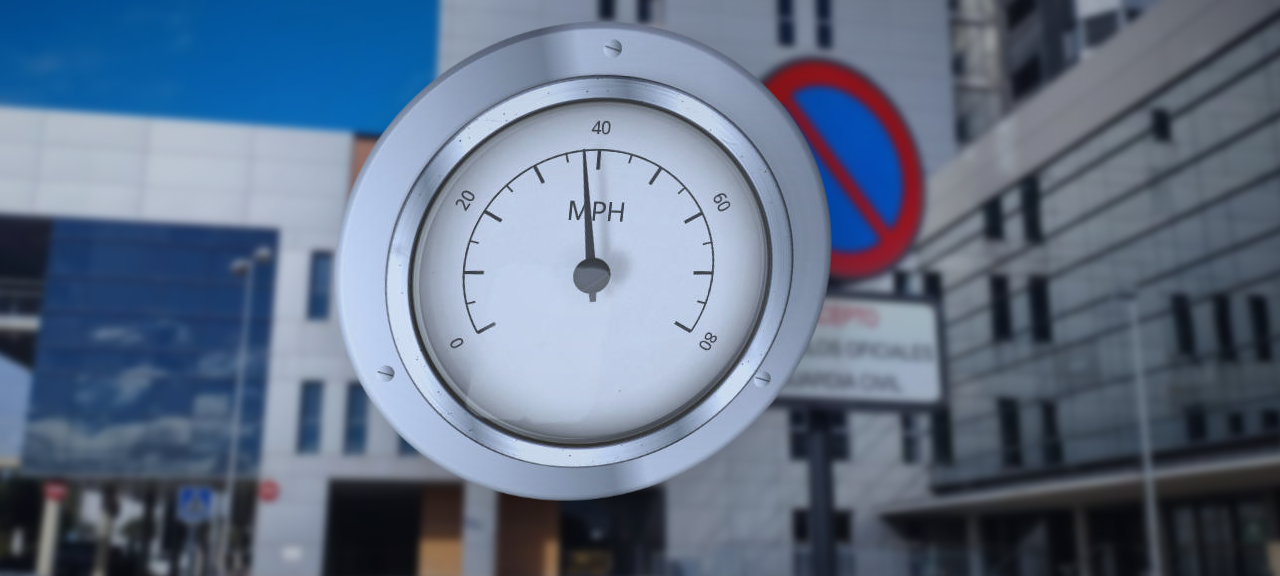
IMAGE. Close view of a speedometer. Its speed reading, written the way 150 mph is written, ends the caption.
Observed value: 37.5 mph
